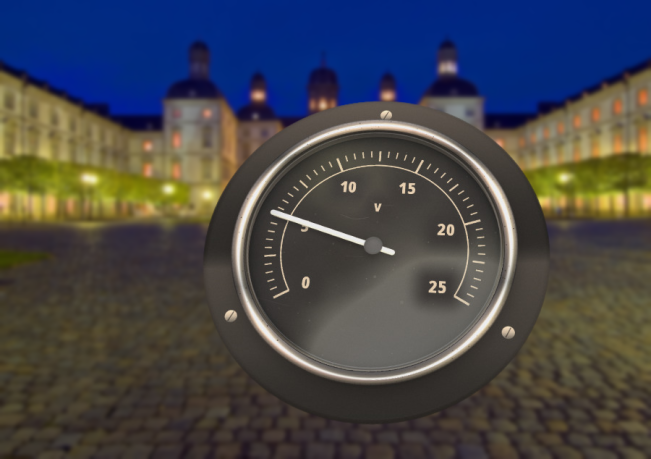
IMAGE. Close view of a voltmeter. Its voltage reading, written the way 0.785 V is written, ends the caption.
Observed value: 5 V
